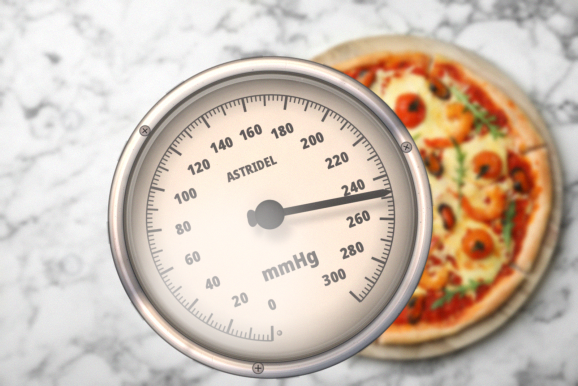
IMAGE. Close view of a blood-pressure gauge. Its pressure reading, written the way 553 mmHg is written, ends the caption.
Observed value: 248 mmHg
